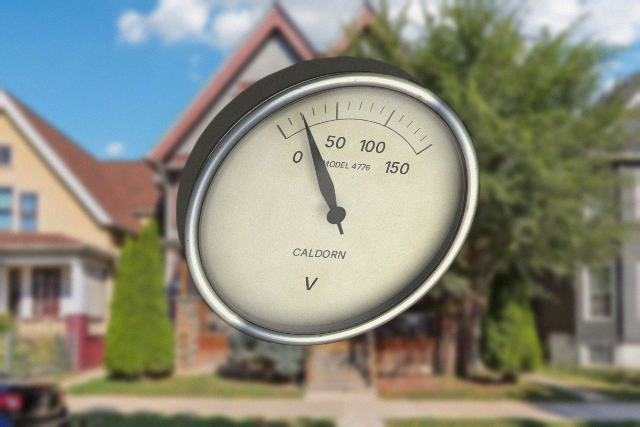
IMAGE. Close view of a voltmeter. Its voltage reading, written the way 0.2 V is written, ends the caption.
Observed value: 20 V
